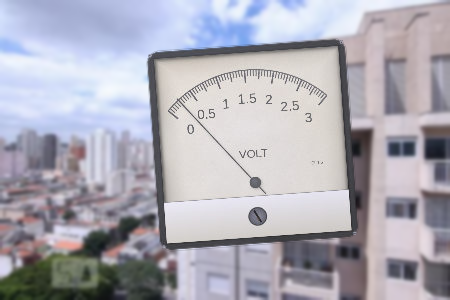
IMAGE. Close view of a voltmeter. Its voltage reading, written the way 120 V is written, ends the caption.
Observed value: 0.25 V
